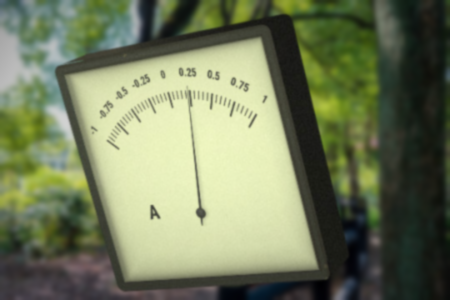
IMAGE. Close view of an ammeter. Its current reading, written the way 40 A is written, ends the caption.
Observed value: 0.25 A
